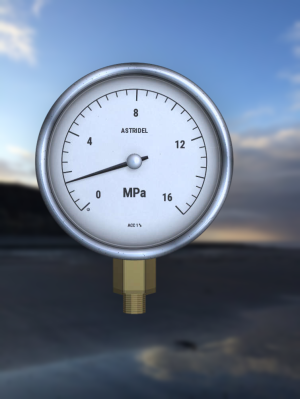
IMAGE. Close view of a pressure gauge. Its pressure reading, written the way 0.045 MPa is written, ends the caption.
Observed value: 1.5 MPa
